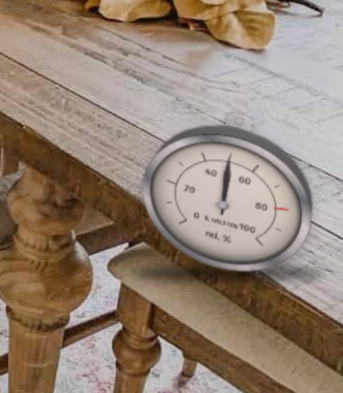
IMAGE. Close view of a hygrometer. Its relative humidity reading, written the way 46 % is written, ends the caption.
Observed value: 50 %
